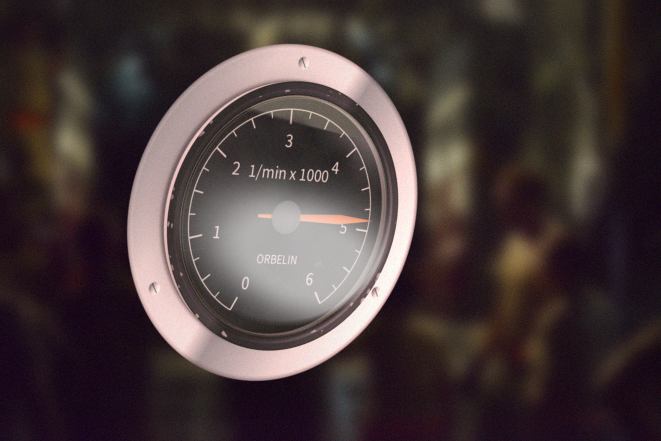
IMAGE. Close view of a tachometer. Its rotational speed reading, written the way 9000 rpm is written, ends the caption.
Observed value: 4875 rpm
